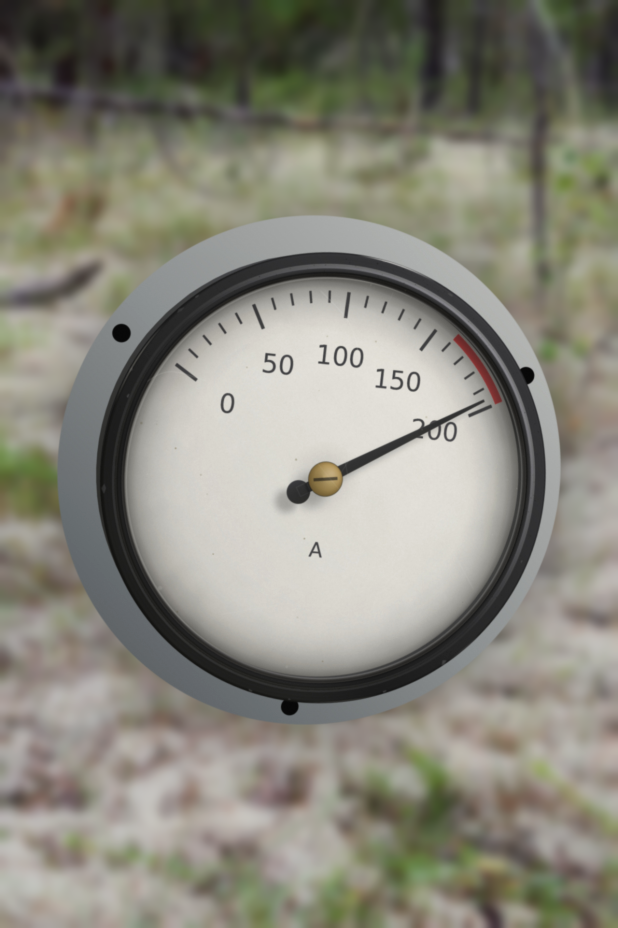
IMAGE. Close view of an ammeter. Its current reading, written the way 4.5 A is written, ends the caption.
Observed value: 195 A
